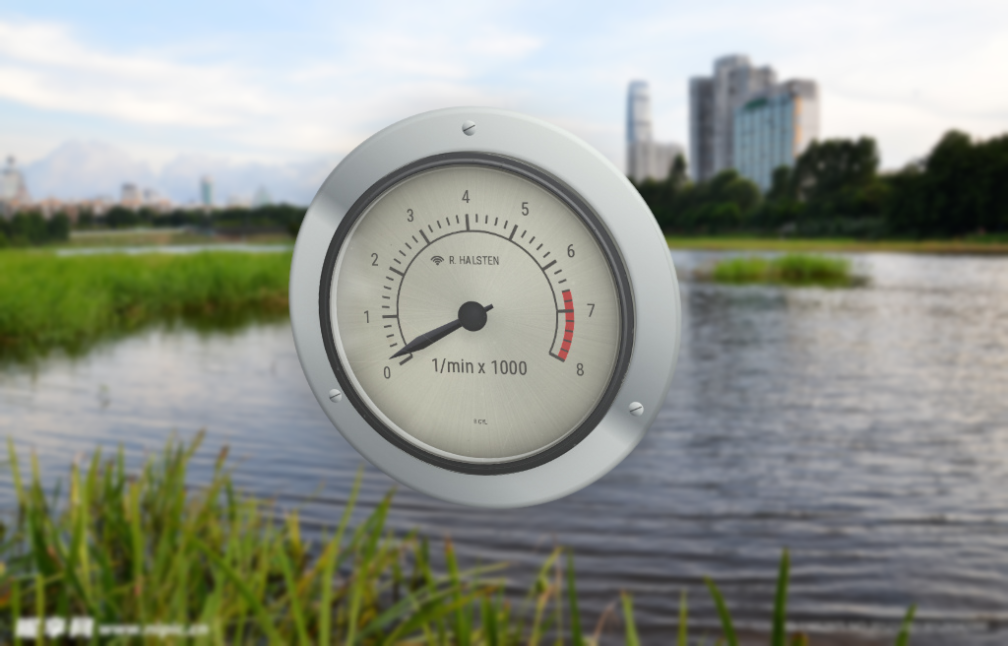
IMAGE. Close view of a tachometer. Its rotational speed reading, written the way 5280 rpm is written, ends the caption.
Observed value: 200 rpm
